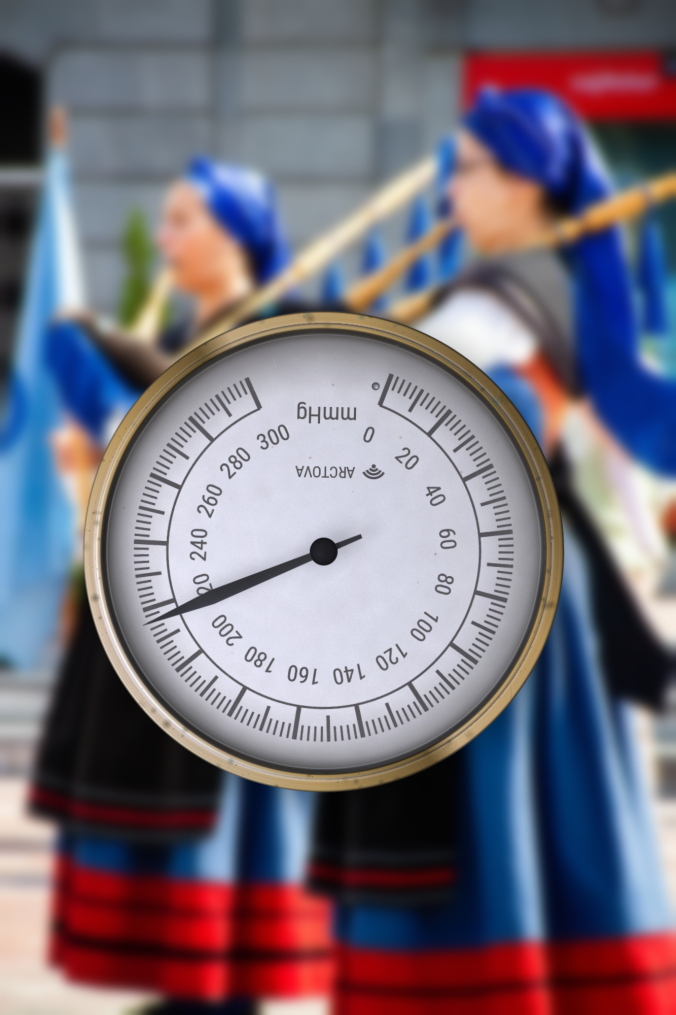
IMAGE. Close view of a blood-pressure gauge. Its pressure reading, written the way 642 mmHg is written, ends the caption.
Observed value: 216 mmHg
